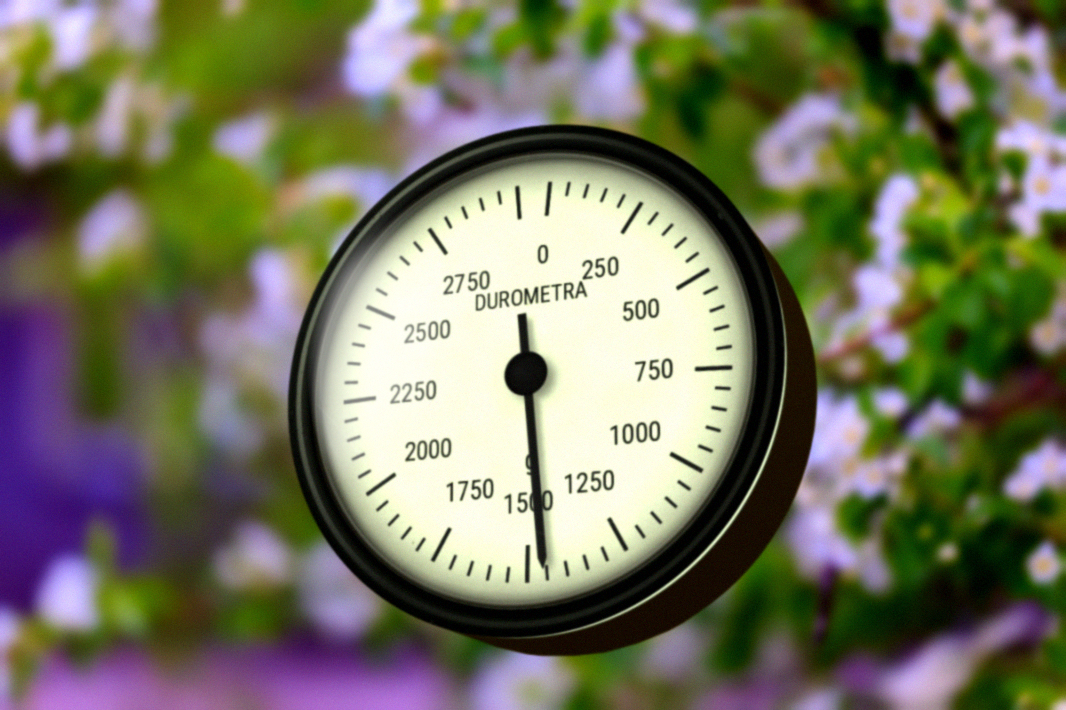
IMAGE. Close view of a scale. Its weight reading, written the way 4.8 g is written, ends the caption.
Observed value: 1450 g
